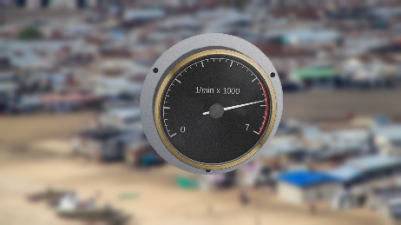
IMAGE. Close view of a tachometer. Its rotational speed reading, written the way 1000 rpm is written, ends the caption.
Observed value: 5800 rpm
